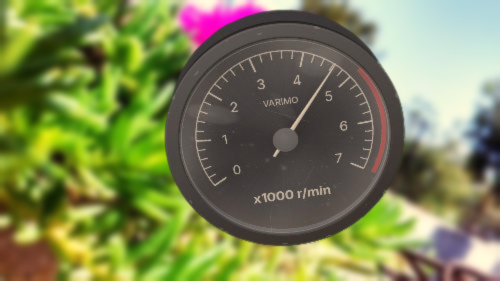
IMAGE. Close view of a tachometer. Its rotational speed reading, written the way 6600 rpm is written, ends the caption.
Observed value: 4600 rpm
